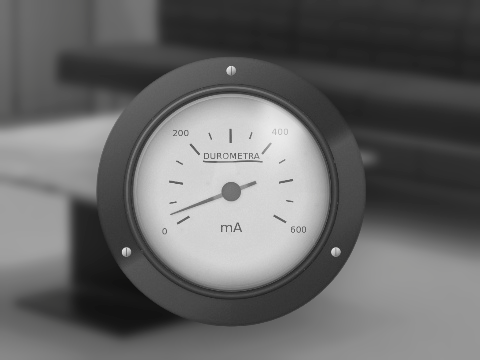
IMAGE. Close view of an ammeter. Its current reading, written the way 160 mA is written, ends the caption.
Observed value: 25 mA
